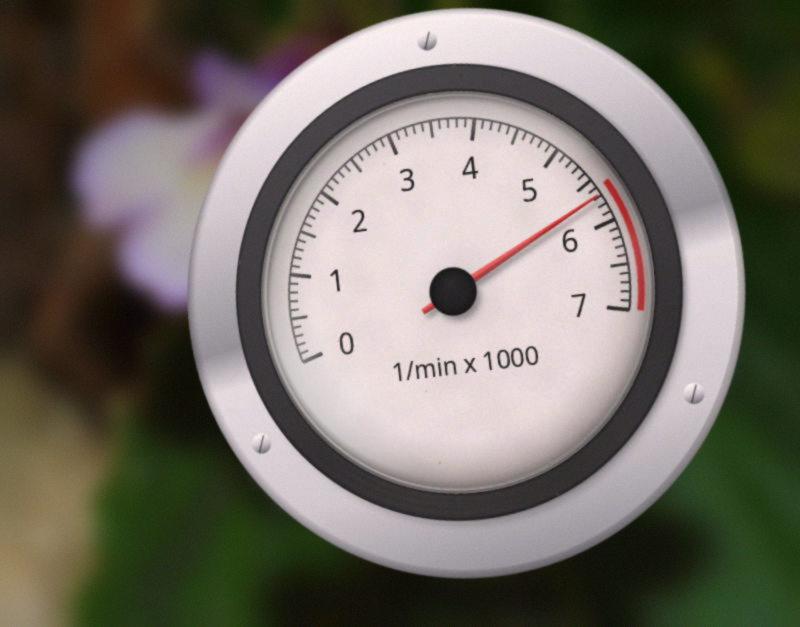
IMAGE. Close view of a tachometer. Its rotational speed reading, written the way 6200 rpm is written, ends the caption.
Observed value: 5700 rpm
